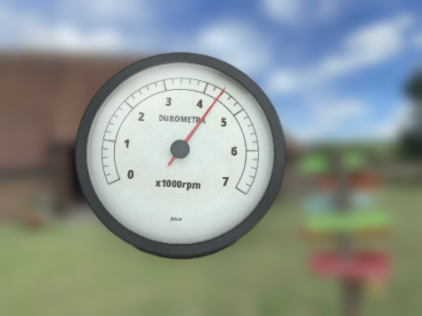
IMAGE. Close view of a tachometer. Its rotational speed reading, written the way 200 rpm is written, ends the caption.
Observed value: 4400 rpm
